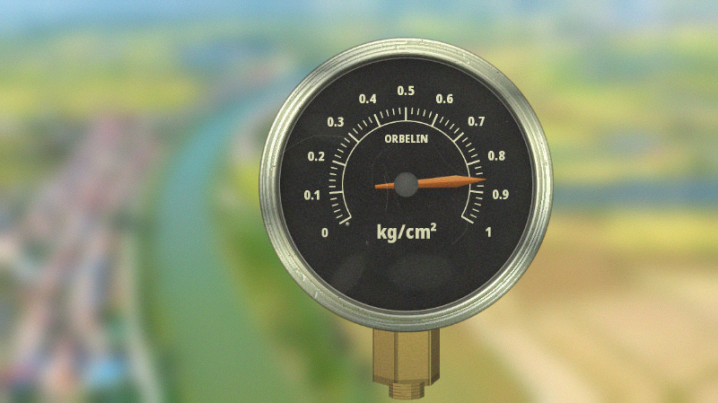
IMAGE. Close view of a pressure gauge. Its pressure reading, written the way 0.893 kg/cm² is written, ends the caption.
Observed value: 0.86 kg/cm²
